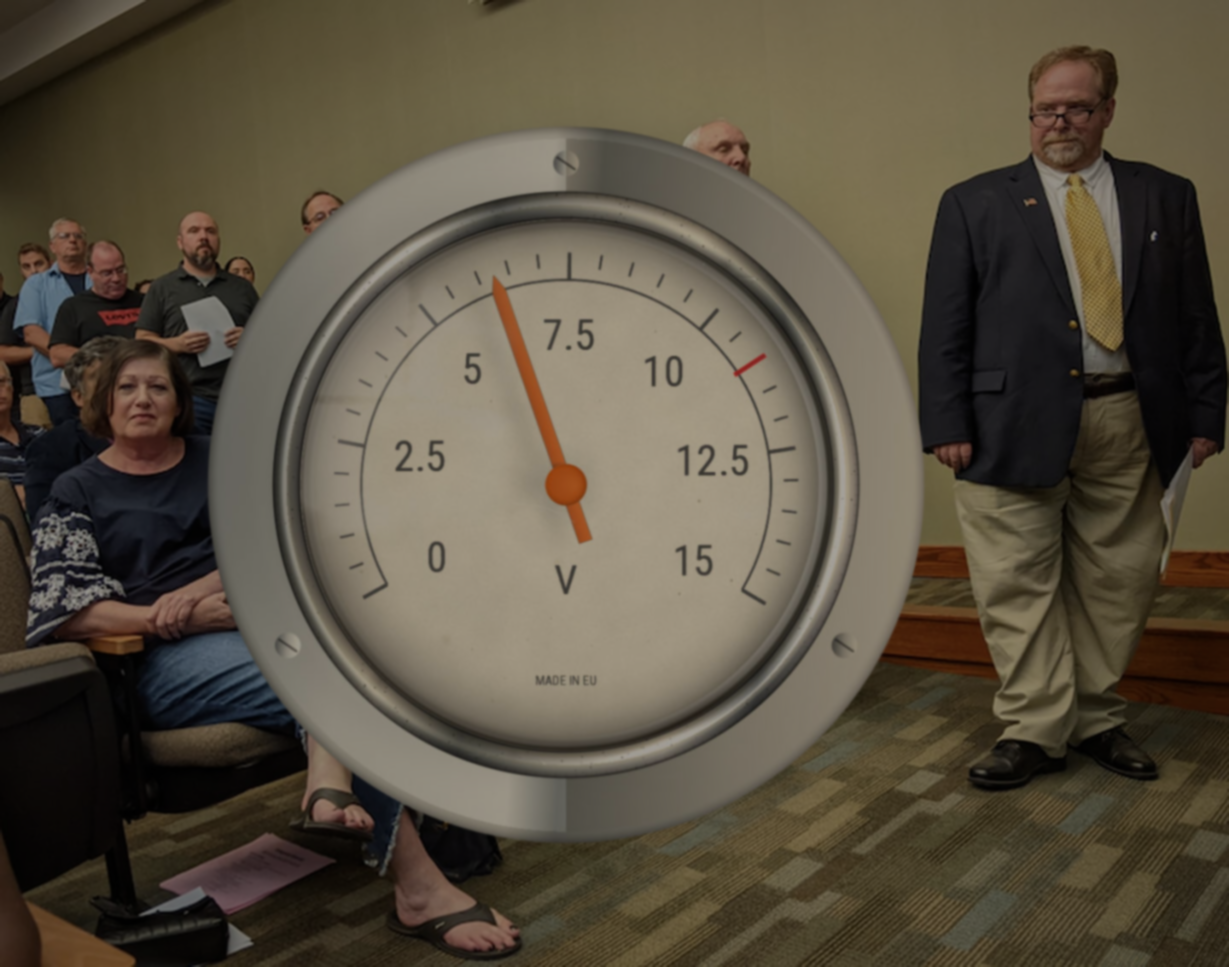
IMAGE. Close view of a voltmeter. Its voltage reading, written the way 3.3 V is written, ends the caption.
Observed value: 6.25 V
